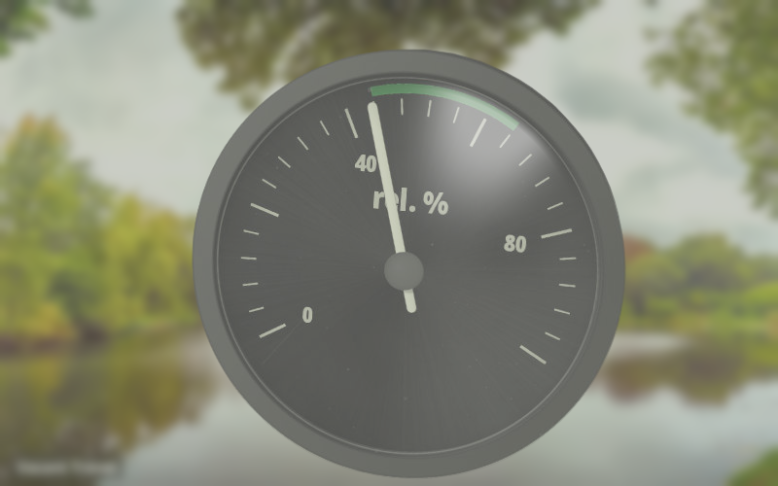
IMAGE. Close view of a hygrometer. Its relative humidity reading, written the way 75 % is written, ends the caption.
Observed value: 44 %
